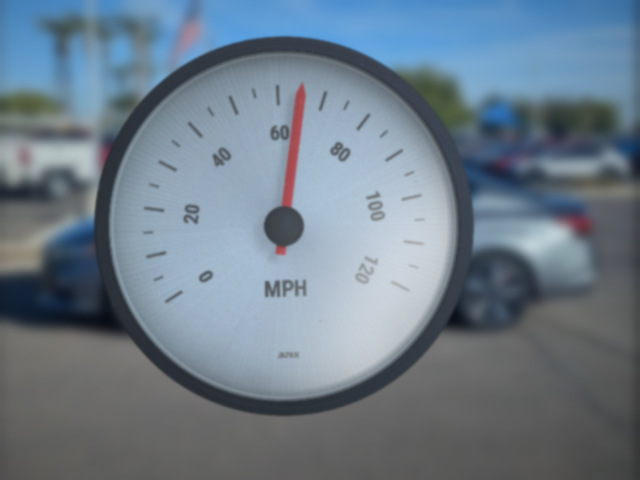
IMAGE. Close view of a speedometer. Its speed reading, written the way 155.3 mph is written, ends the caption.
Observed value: 65 mph
